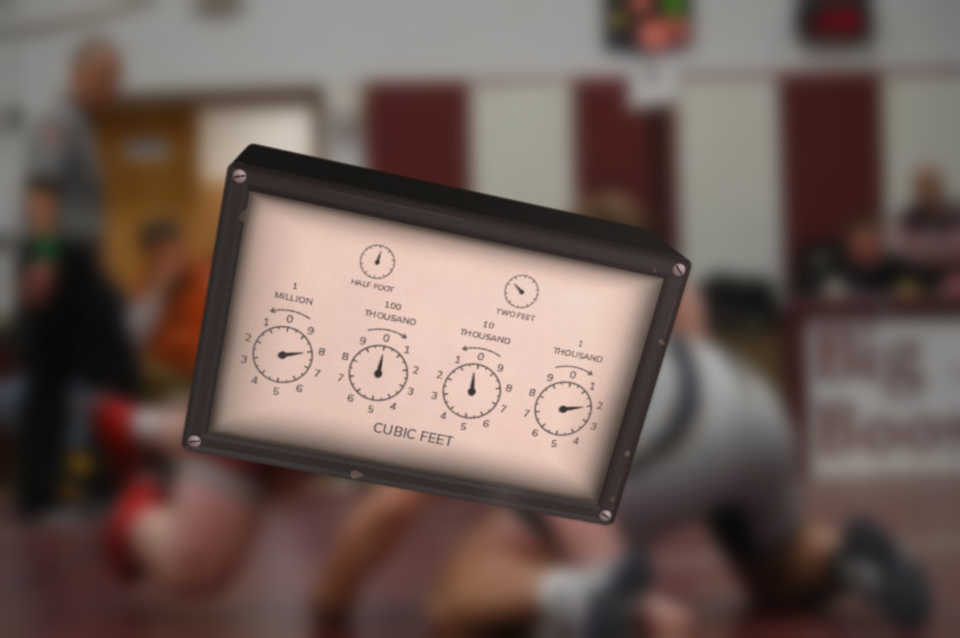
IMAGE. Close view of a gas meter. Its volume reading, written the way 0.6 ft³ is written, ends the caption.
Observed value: 800200 ft³
